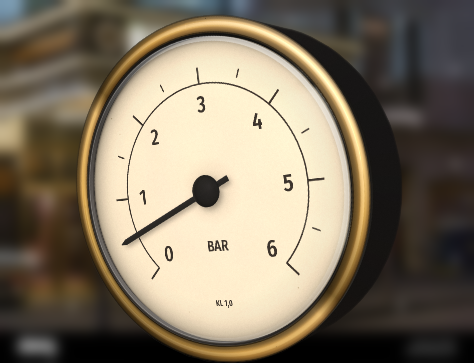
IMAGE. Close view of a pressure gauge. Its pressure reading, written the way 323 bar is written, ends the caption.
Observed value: 0.5 bar
